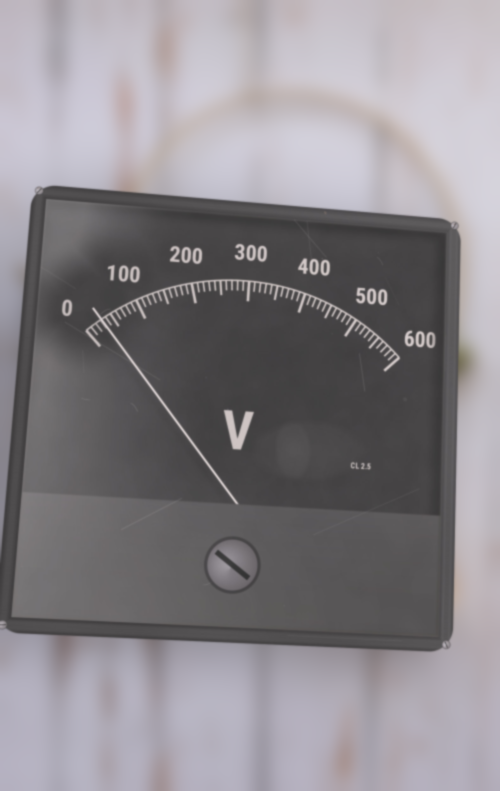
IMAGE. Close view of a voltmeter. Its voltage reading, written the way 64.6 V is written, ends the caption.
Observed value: 30 V
